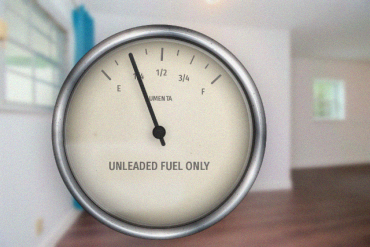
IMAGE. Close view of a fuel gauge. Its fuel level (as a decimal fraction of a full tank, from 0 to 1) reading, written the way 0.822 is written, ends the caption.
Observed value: 0.25
